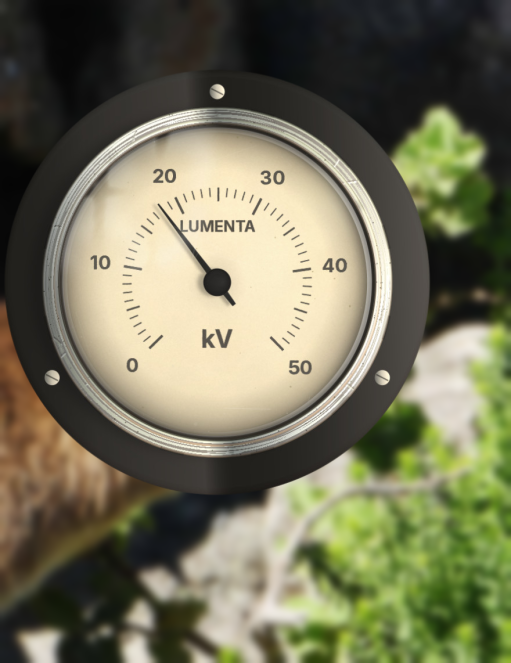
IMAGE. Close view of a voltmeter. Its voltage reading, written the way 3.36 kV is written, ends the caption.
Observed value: 18 kV
